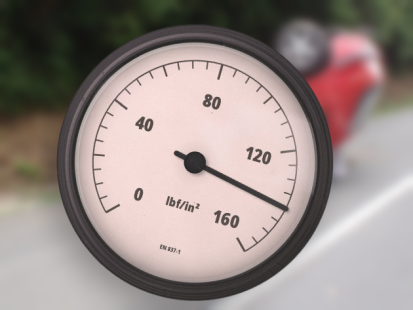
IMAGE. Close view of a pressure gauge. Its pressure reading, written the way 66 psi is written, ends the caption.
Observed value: 140 psi
